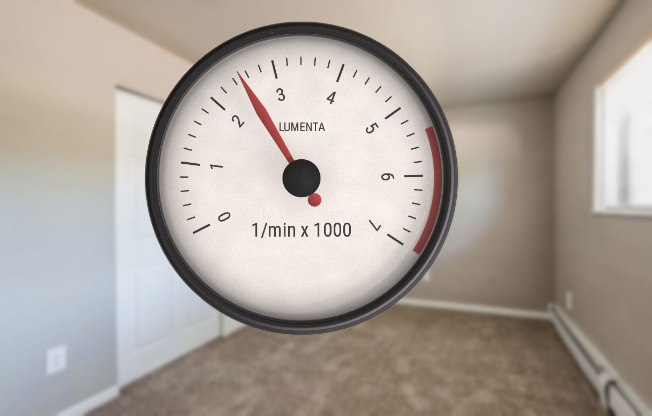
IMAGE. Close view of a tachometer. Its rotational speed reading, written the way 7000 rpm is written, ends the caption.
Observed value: 2500 rpm
